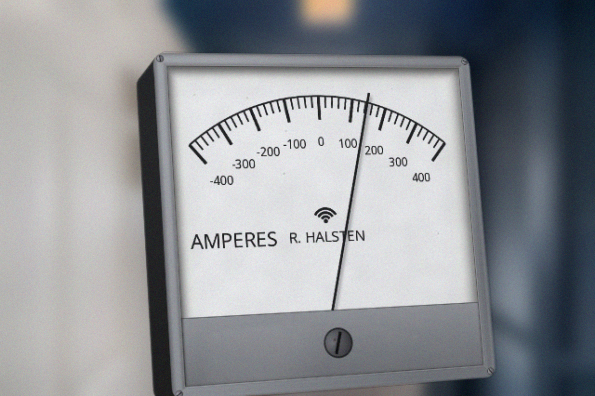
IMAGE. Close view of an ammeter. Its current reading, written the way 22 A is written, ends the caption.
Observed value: 140 A
